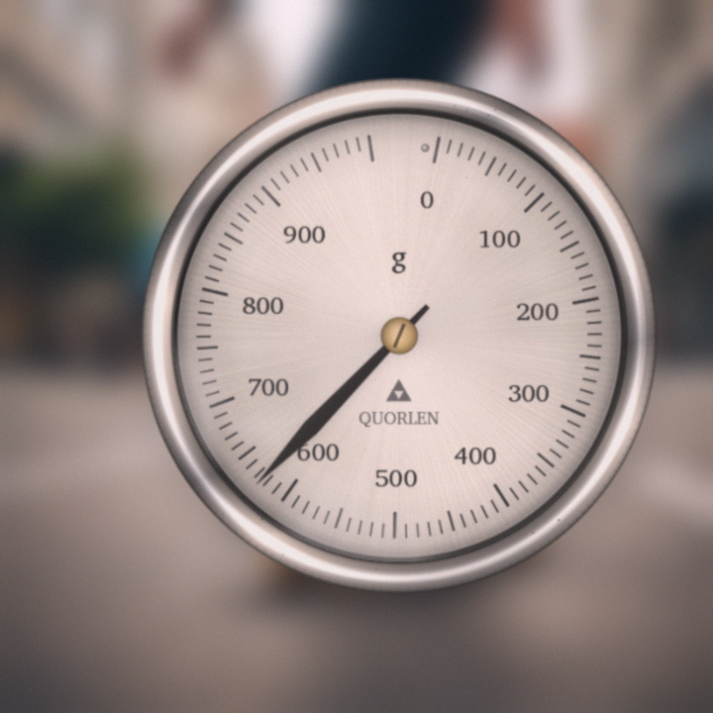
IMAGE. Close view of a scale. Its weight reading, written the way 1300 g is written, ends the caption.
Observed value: 625 g
